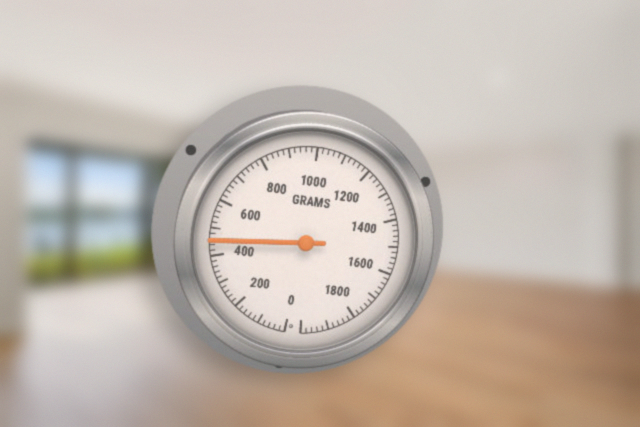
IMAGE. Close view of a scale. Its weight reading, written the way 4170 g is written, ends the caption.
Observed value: 460 g
